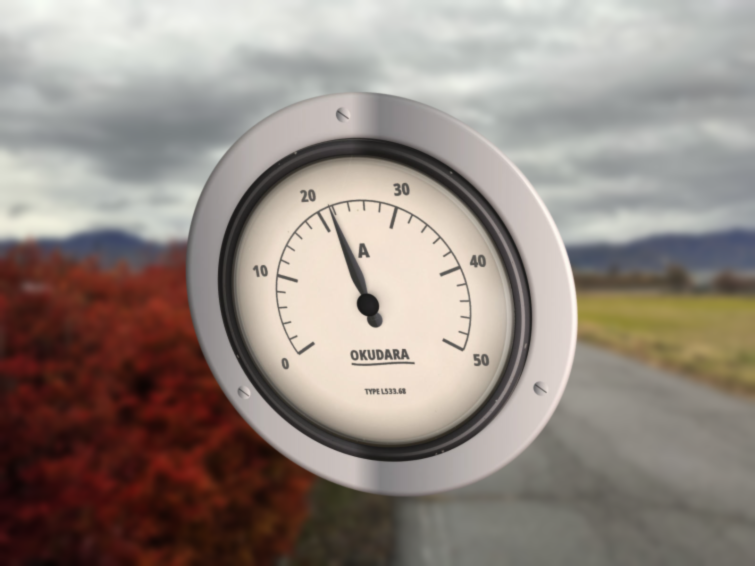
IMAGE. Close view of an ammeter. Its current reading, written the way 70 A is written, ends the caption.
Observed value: 22 A
